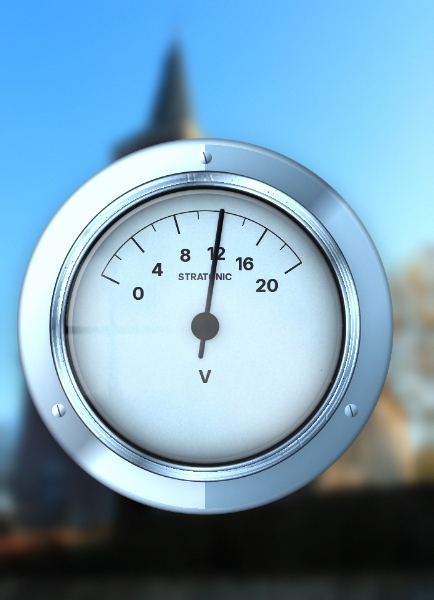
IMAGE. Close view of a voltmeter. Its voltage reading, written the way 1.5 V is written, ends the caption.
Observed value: 12 V
